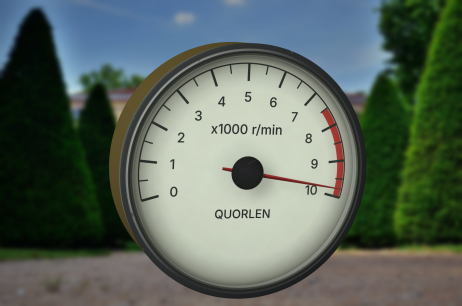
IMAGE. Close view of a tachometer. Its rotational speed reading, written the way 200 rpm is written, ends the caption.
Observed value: 9750 rpm
